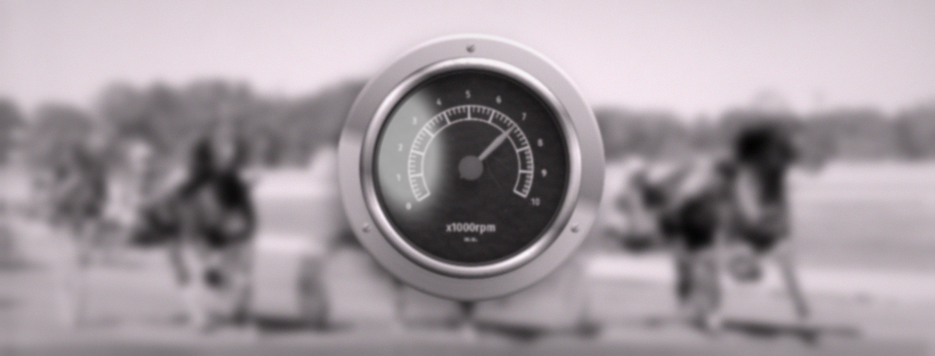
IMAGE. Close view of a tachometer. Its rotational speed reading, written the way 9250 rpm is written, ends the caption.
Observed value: 7000 rpm
